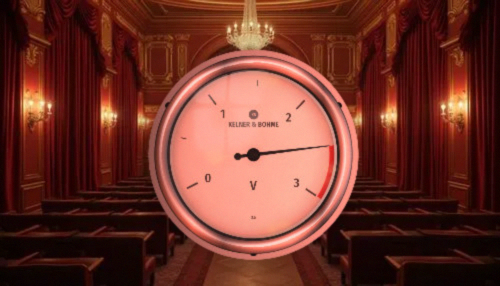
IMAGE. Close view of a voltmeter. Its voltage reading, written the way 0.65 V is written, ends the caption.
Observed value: 2.5 V
